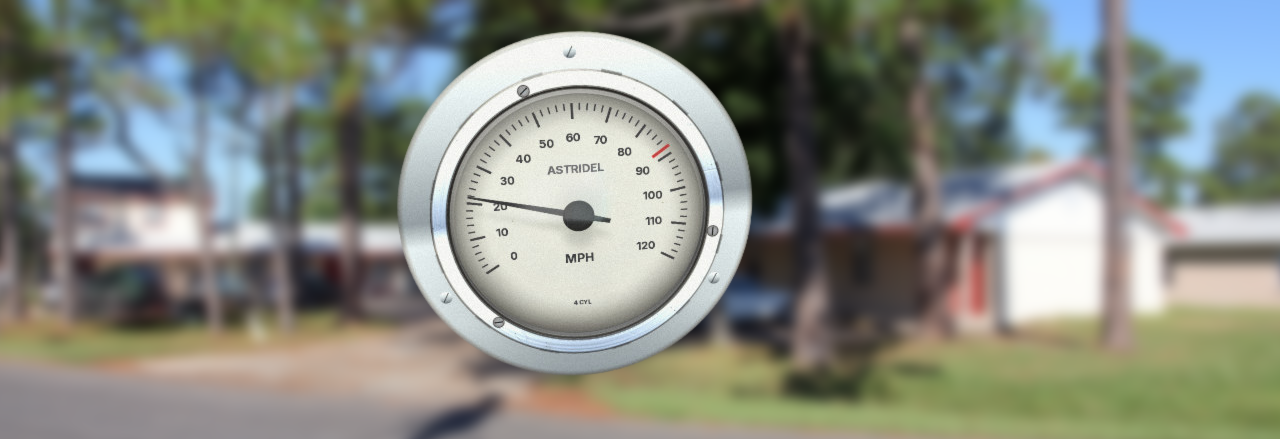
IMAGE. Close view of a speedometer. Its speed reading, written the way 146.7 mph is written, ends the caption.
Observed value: 22 mph
